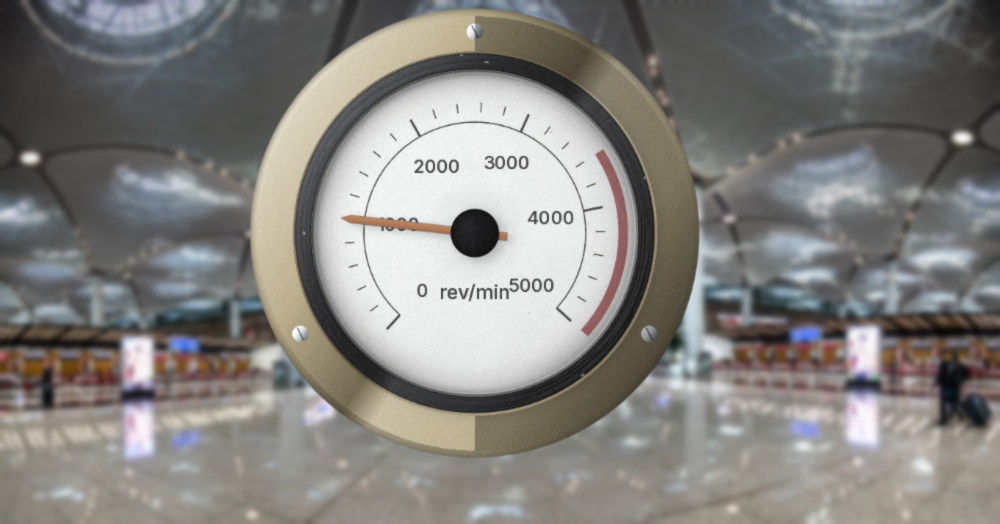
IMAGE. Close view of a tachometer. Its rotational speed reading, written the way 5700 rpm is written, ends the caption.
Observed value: 1000 rpm
